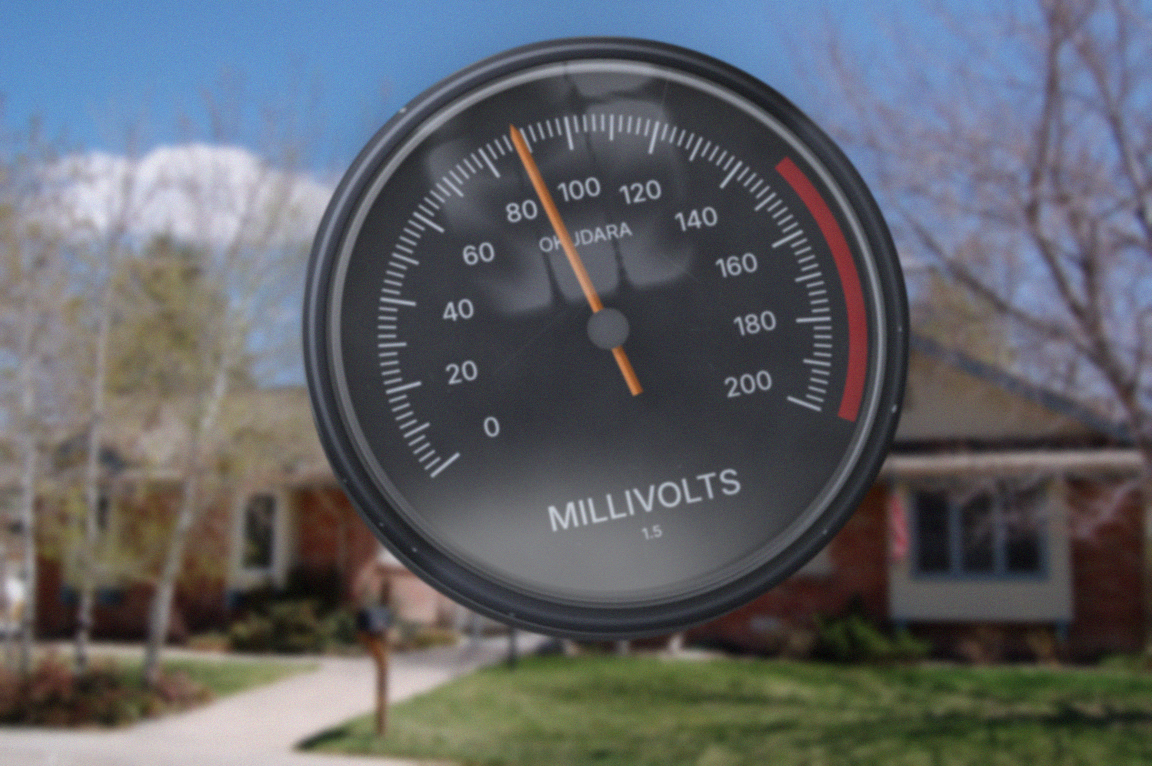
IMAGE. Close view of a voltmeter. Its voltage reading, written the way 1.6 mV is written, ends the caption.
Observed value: 88 mV
